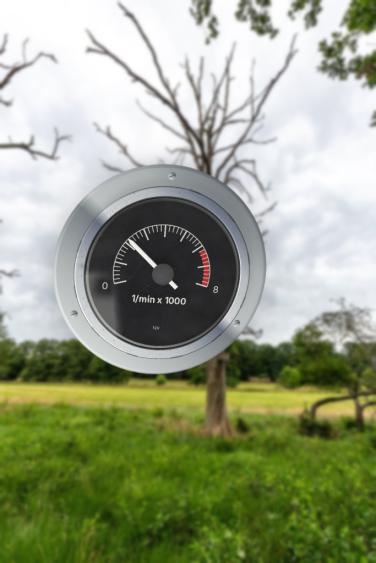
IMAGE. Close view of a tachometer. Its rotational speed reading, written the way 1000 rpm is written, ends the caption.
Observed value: 2200 rpm
